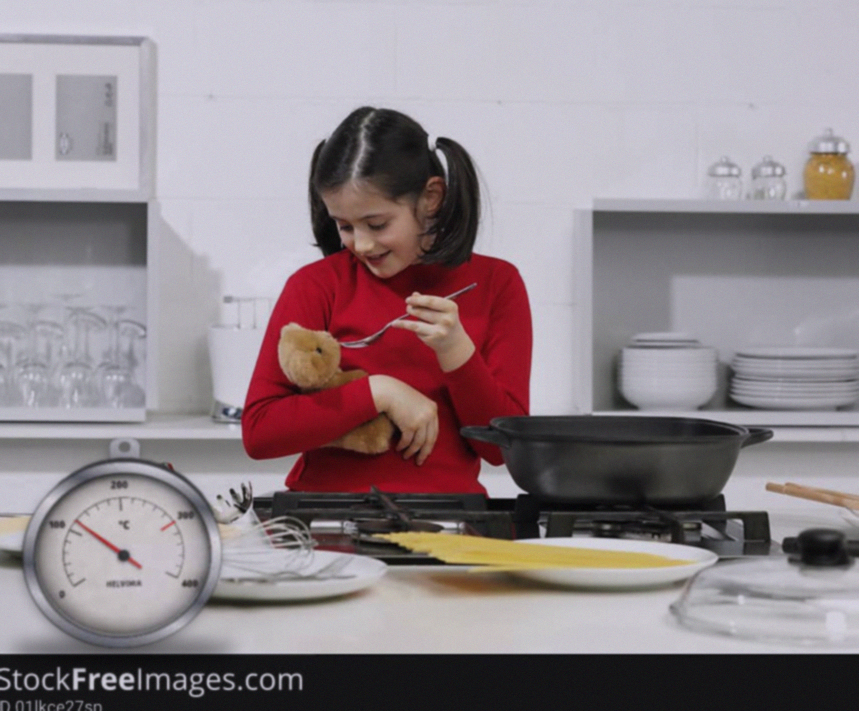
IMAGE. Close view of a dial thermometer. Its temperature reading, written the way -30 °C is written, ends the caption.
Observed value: 120 °C
